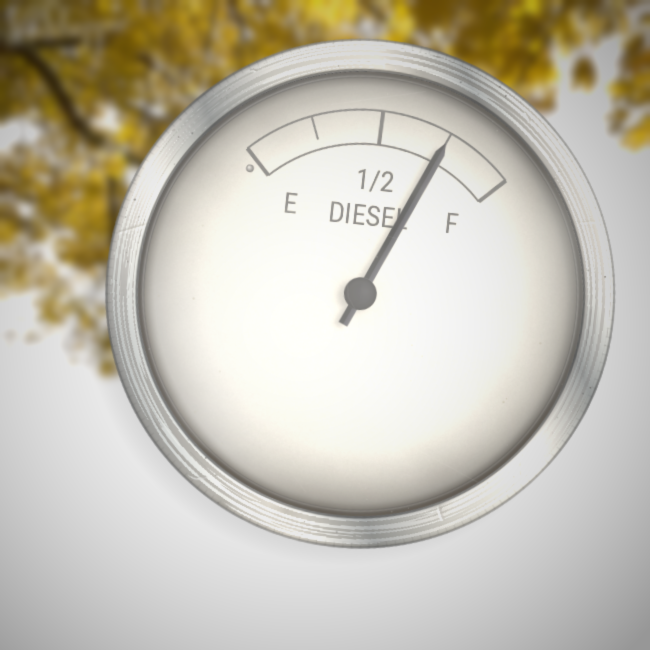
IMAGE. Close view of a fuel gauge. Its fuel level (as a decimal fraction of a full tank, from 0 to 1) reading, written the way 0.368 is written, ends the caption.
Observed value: 0.75
